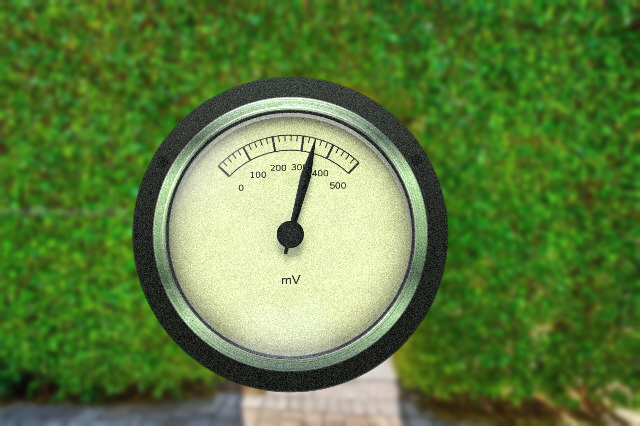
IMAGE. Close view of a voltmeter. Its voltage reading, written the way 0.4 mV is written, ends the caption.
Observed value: 340 mV
